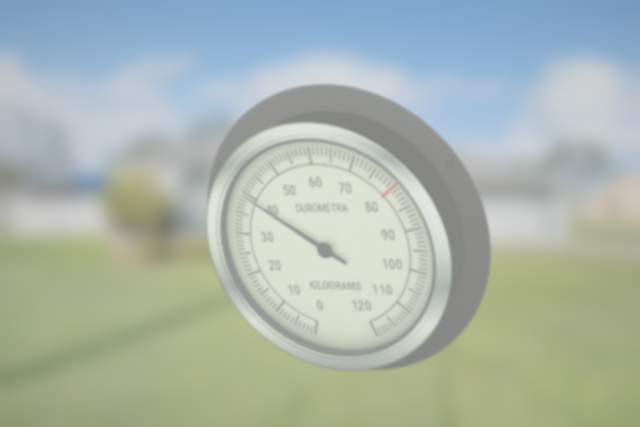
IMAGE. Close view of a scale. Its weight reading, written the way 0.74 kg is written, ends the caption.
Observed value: 40 kg
